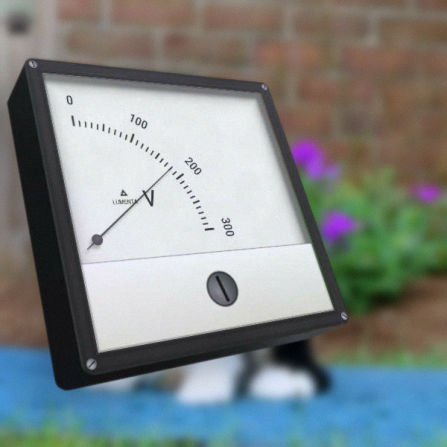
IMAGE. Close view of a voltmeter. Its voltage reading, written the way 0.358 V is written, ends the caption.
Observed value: 180 V
